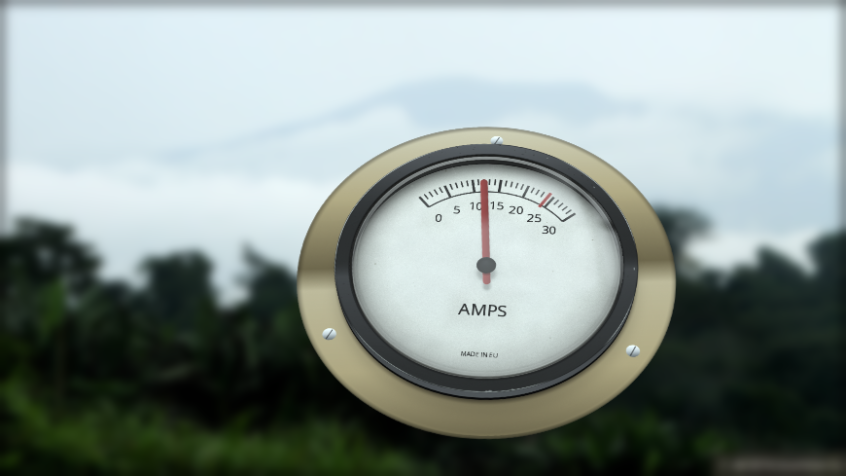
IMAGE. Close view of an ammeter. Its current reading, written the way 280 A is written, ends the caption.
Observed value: 12 A
